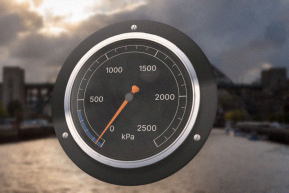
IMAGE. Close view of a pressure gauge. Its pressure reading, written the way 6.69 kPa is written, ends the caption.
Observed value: 50 kPa
